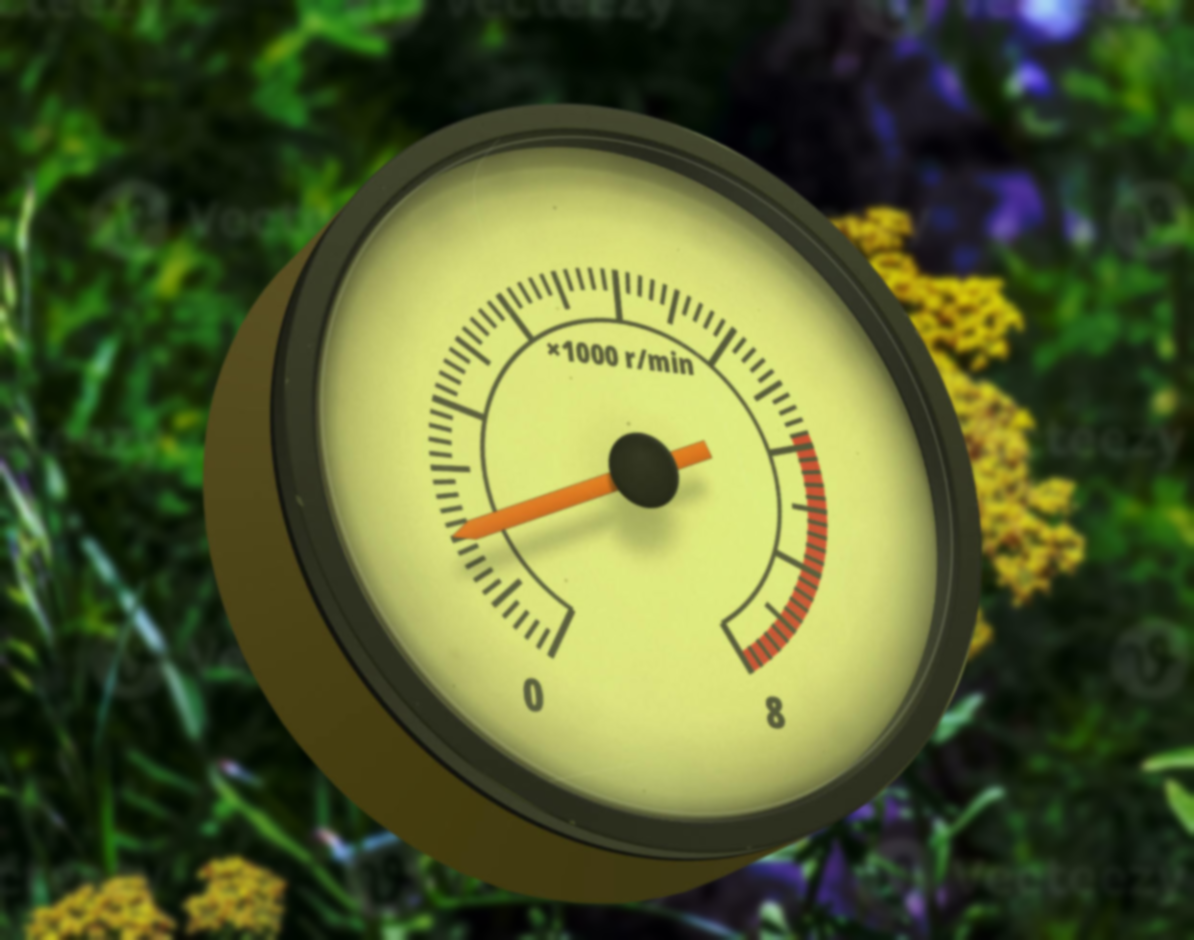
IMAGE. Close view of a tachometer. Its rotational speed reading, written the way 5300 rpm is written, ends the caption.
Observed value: 1000 rpm
